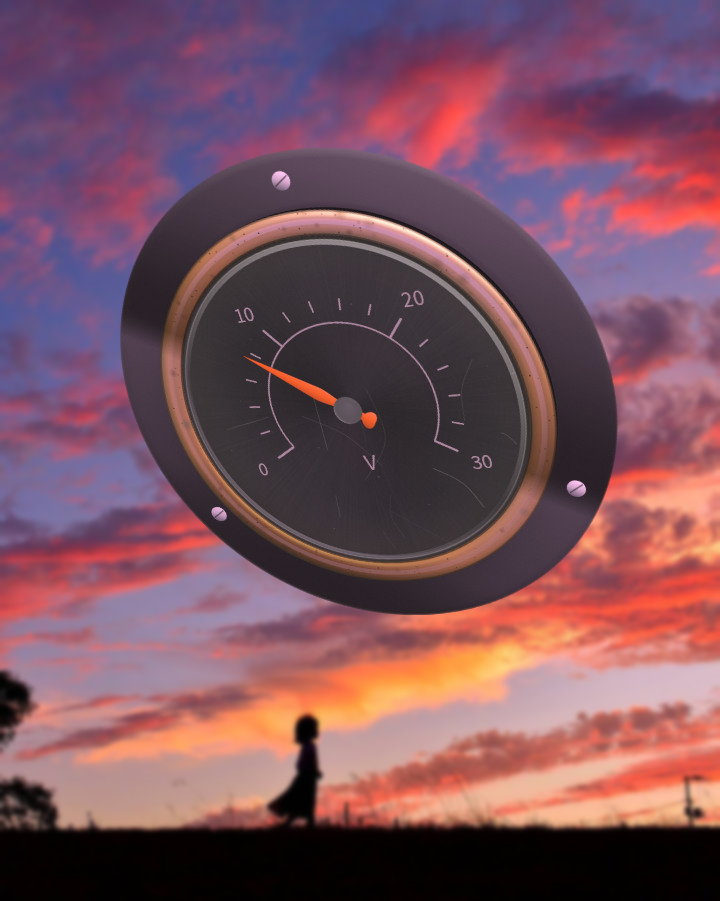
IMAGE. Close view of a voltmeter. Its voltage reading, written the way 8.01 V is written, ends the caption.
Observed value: 8 V
